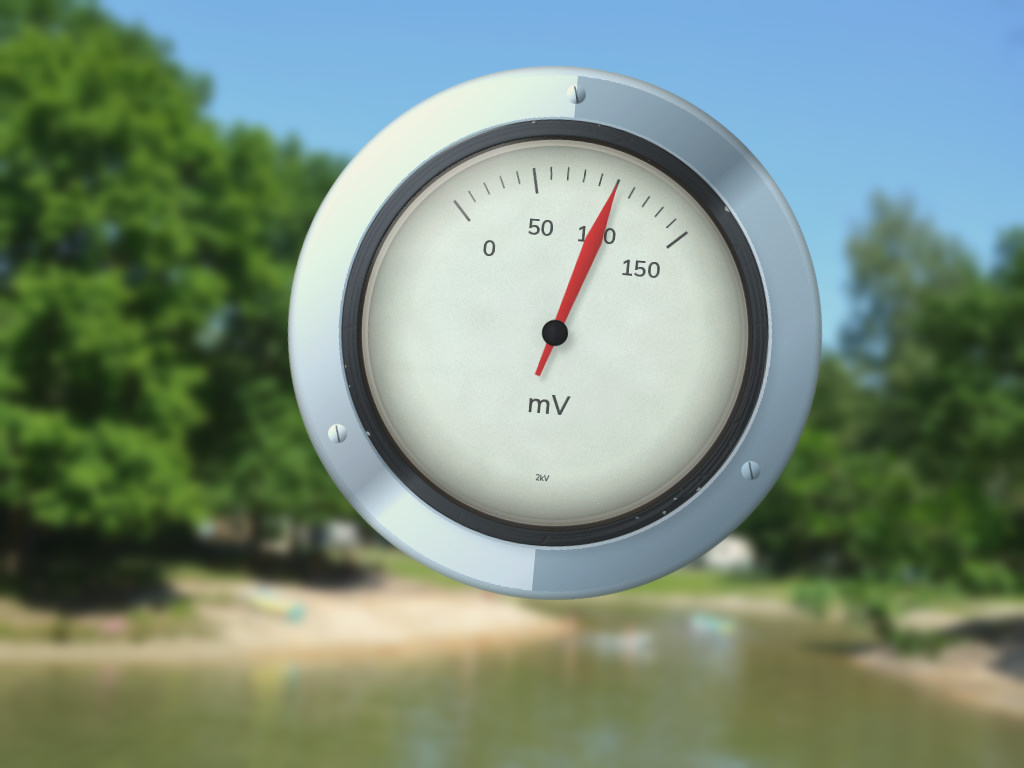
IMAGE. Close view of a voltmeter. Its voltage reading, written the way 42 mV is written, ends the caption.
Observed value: 100 mV
